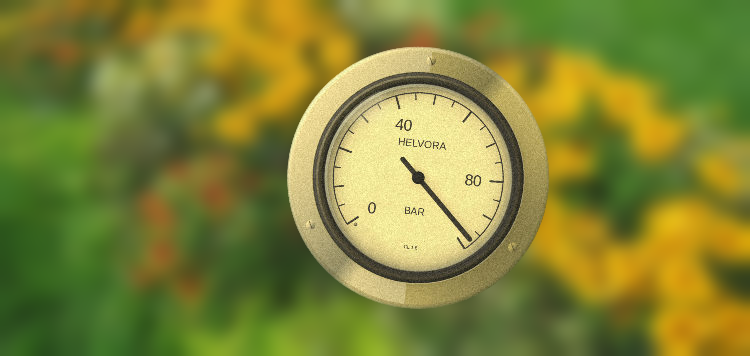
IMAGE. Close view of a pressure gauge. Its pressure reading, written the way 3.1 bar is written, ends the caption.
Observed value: 97.5 bar
